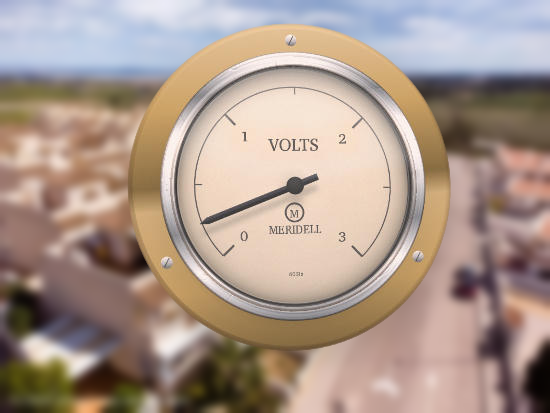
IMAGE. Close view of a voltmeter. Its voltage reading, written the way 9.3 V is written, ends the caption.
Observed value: 0.25 V
